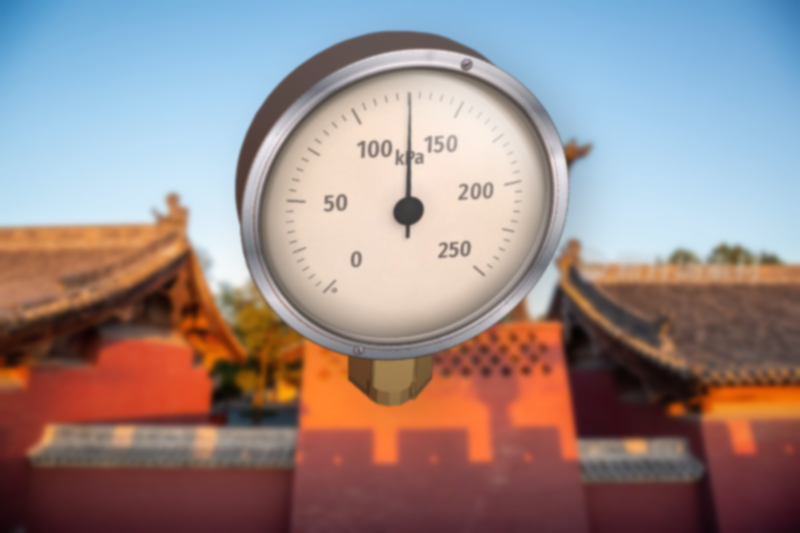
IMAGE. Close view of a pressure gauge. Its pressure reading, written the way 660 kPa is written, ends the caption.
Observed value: 125 kPa
